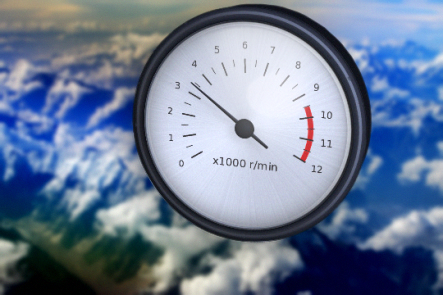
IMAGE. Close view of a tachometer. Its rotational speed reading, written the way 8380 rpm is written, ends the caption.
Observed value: 3500 rpm
